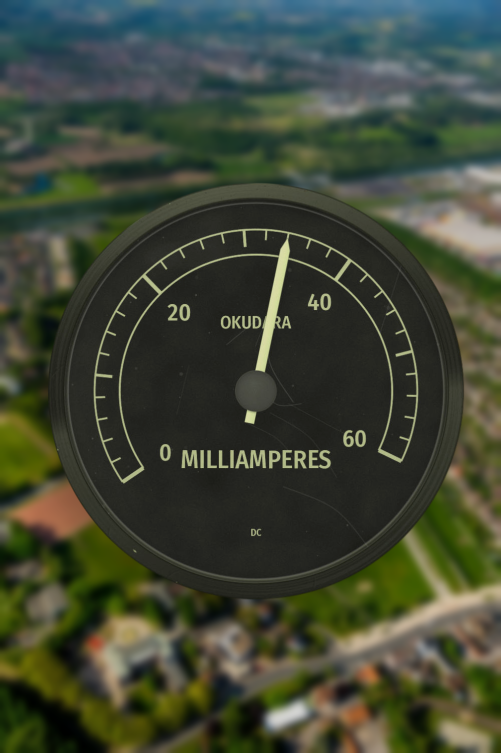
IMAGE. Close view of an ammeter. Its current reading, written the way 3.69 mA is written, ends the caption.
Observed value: 34 mA
